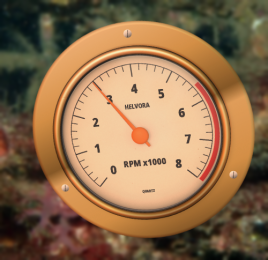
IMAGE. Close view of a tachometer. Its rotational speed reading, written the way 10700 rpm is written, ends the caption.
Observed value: 3000 rpm
